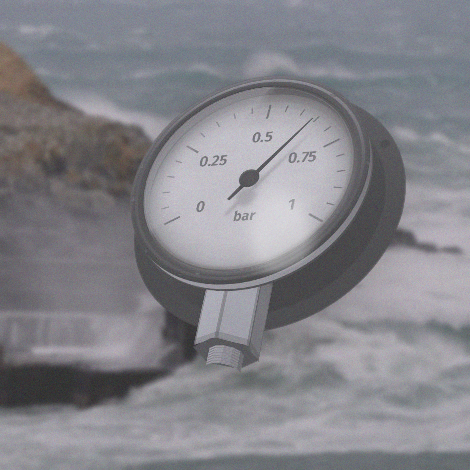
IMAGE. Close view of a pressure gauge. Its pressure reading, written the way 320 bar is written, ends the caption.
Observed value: 0.65 bar
